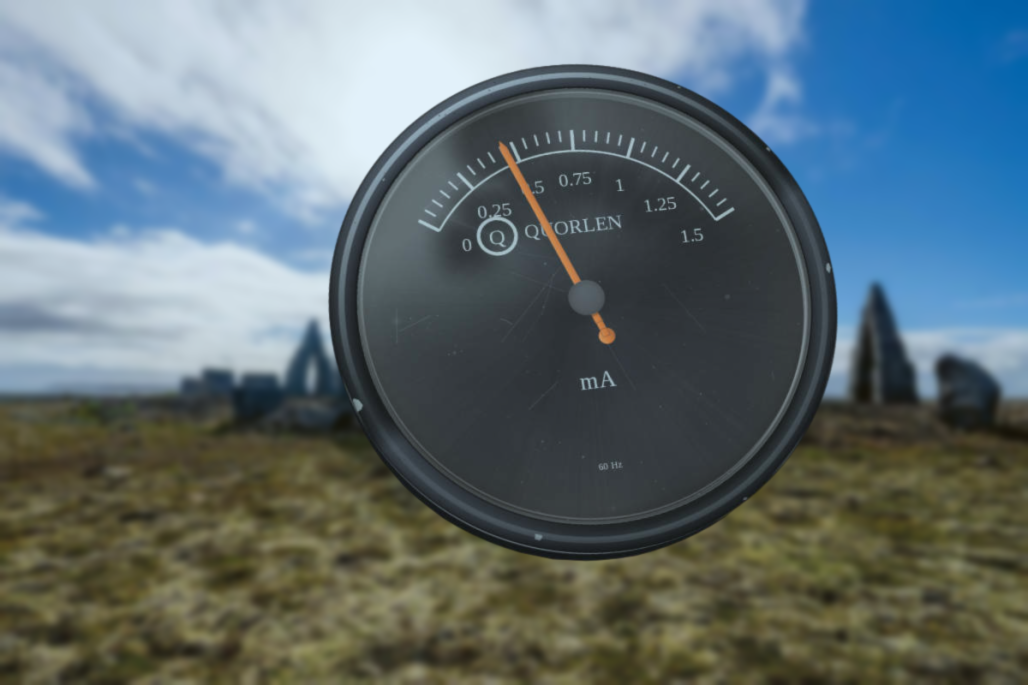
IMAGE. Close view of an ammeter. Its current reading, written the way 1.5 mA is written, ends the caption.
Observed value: 0.45 mA
